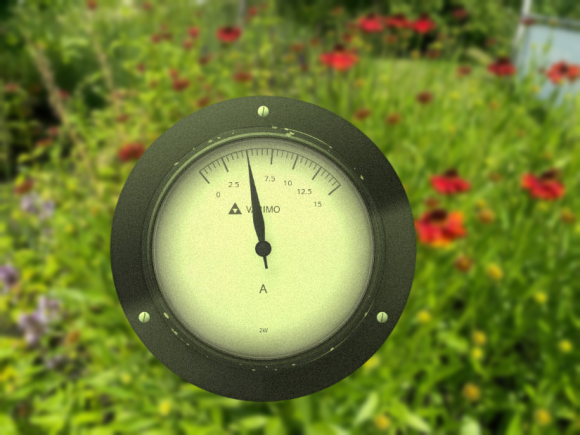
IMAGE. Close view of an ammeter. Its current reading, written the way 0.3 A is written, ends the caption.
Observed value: 5 A
